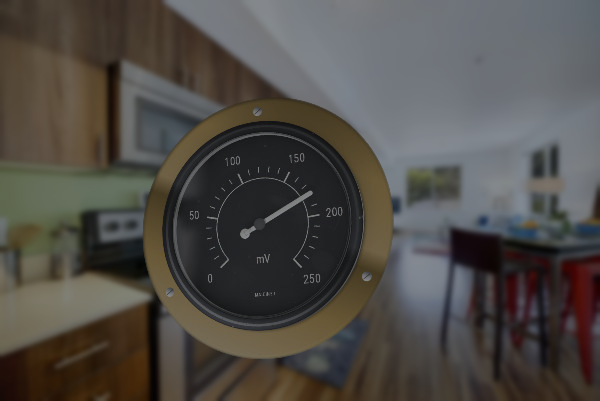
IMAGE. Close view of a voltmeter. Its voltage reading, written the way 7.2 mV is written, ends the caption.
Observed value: 180 mV
